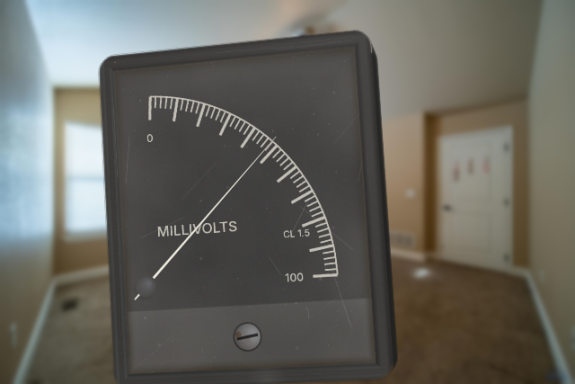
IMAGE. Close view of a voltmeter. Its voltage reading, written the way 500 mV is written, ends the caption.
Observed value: 48 mV
